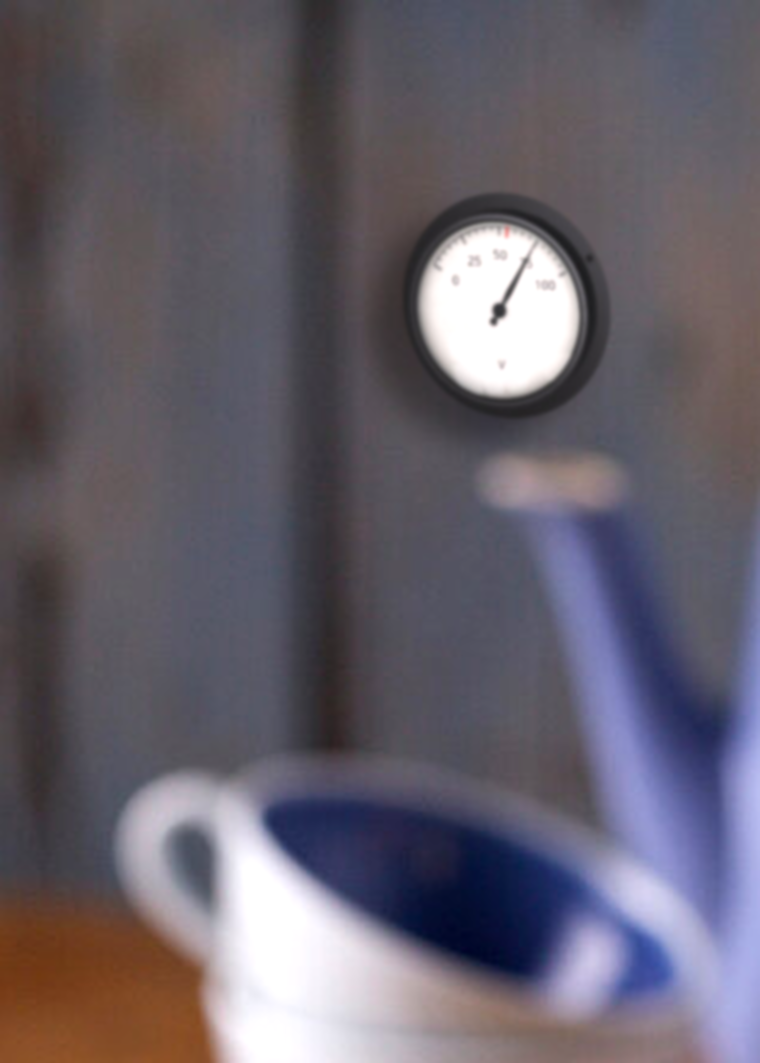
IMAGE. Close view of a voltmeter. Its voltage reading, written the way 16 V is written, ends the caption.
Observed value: 75 V
